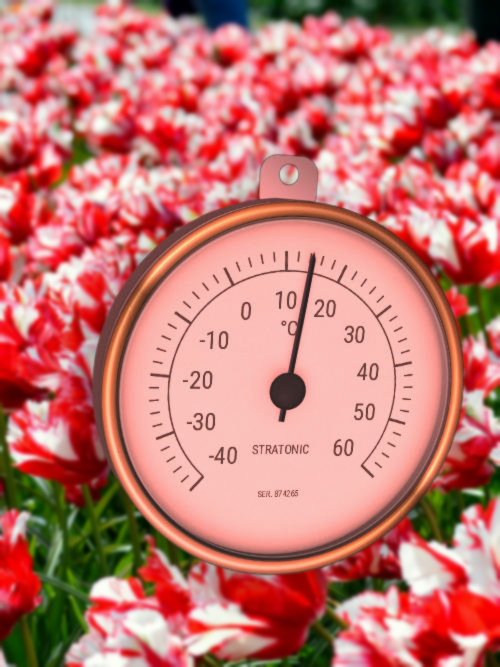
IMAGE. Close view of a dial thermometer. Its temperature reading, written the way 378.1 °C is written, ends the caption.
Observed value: 14 °C
